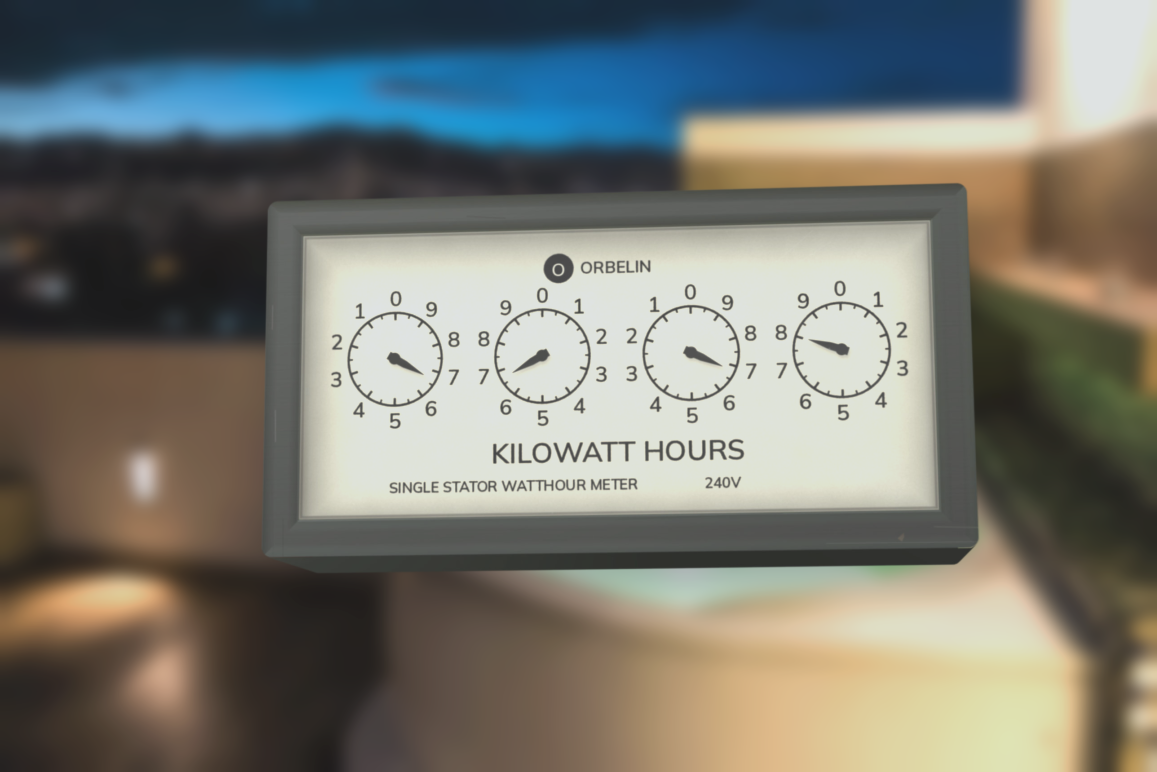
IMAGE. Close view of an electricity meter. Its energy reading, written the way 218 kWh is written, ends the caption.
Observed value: 6668 kWh
